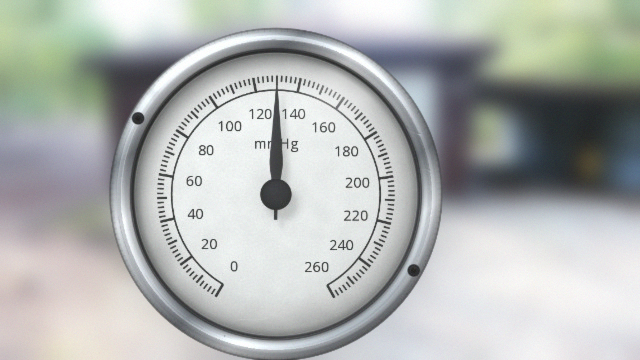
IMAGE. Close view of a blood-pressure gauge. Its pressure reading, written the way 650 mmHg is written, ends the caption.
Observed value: 130 mmHg
